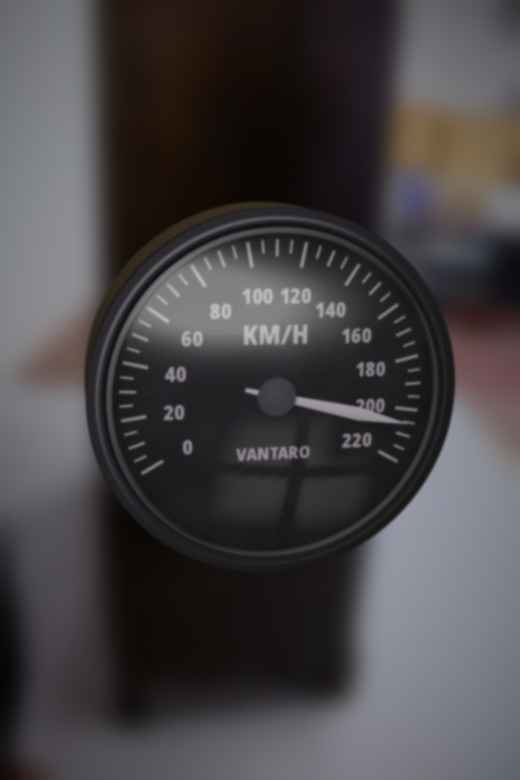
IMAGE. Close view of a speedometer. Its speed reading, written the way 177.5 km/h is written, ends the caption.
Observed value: 205 km/h
